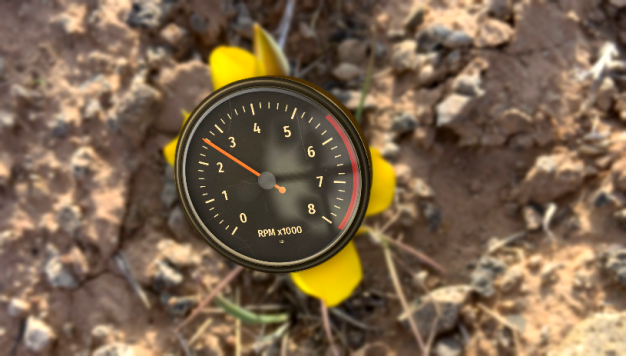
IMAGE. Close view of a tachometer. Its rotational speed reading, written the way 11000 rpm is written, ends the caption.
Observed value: 2600 rpm
